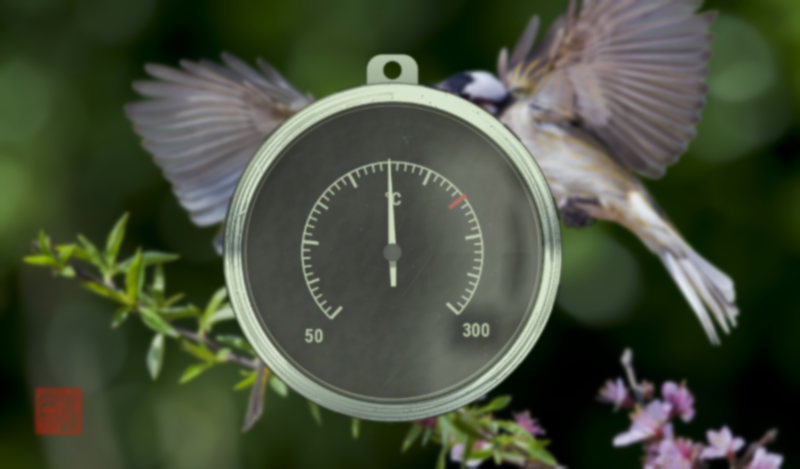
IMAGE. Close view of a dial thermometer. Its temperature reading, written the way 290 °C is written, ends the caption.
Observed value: 175 °C
